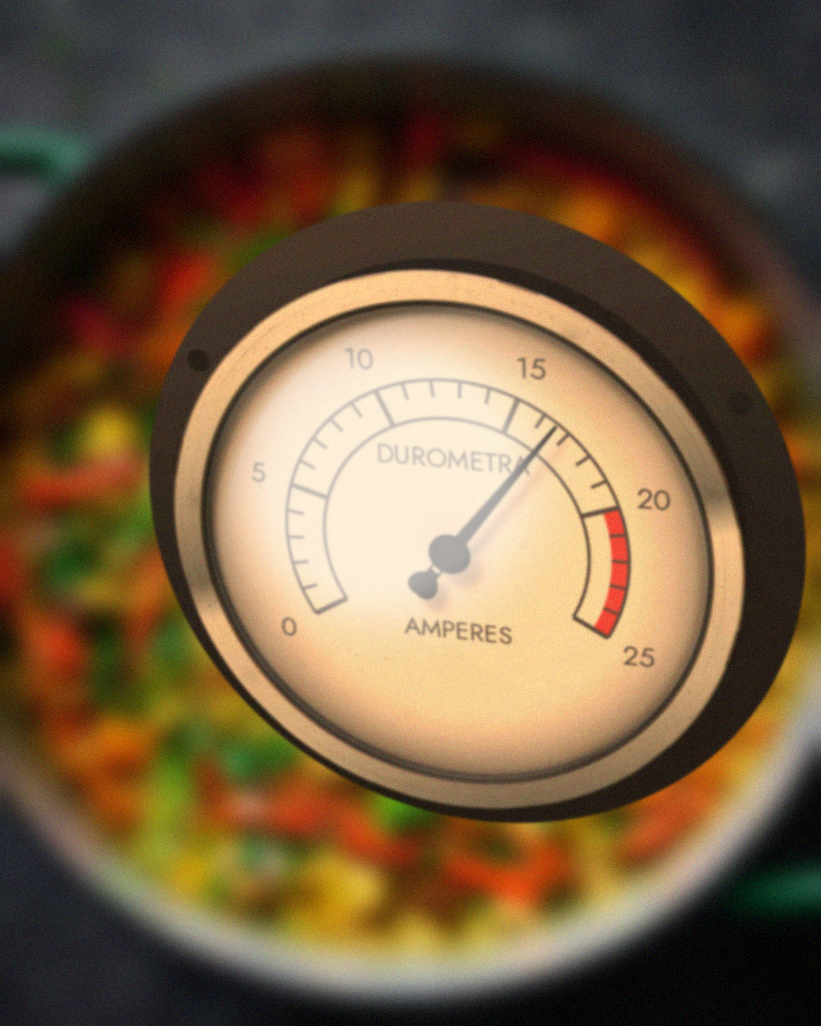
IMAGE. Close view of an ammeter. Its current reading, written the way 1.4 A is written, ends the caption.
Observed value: 16.5 A
